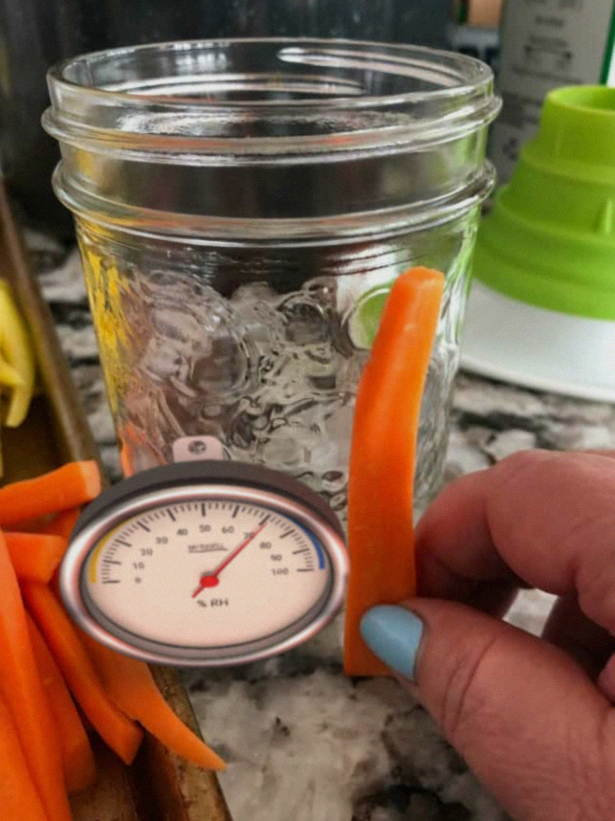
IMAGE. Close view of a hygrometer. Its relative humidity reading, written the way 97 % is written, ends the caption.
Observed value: 70 %
